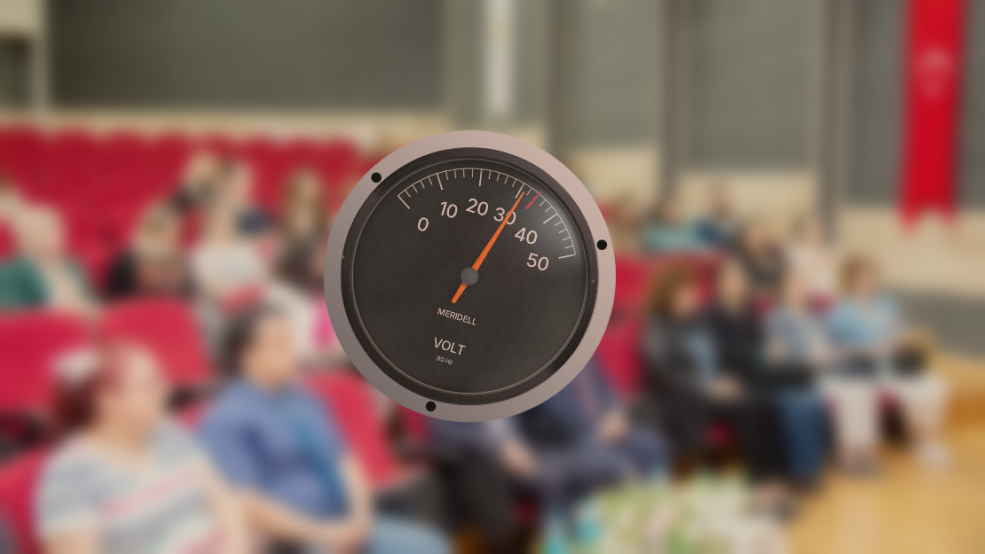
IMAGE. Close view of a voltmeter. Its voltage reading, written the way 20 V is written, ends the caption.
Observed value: 31 V
